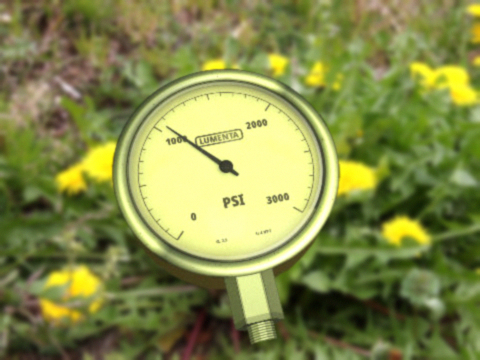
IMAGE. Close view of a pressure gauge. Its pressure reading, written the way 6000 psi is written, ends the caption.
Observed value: 1050 psi
